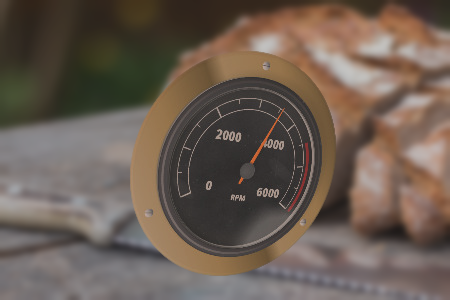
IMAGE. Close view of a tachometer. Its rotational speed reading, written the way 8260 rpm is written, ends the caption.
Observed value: 3500 rpm
